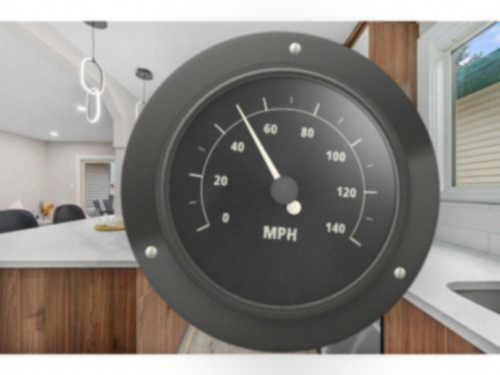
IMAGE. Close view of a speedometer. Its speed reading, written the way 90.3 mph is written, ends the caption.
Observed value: 50 mph
